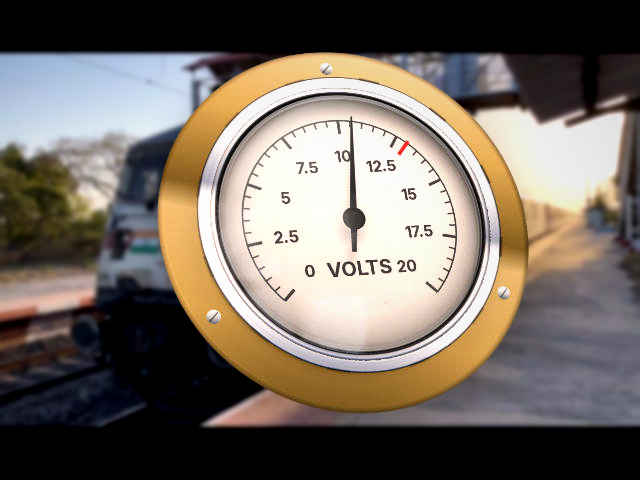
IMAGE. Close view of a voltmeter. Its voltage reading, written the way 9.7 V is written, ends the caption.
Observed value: 10.5 V
